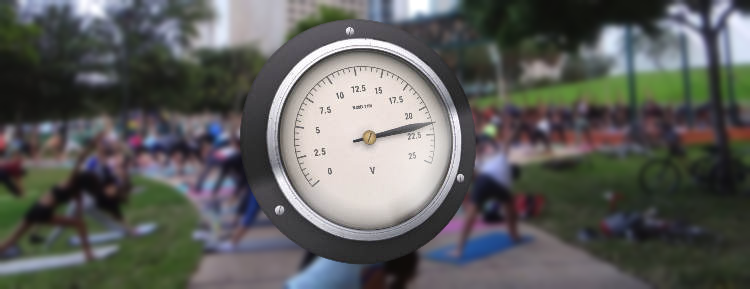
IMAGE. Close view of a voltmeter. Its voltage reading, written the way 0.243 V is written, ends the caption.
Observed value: 21.5 V
